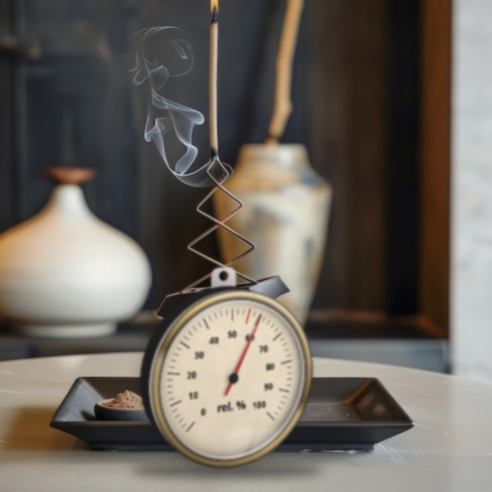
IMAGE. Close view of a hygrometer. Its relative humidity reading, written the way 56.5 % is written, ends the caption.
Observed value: 60 %
